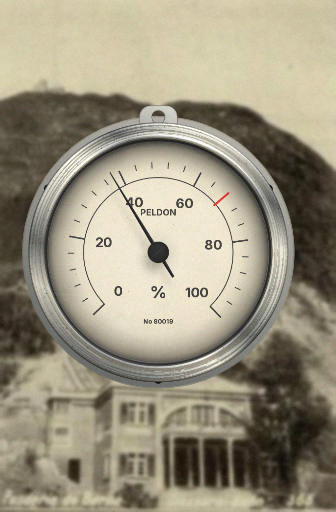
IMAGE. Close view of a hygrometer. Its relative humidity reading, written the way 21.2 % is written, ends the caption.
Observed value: 38 %
